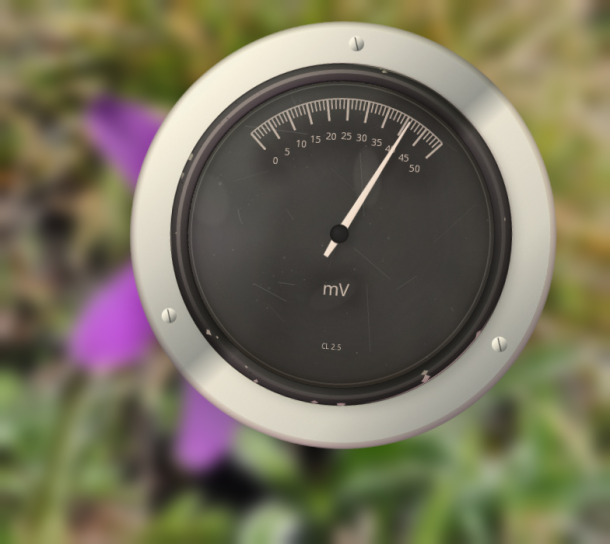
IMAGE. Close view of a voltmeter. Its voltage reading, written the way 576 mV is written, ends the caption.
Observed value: 41 mV
